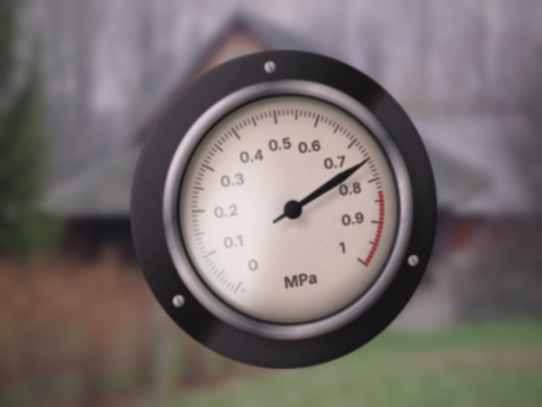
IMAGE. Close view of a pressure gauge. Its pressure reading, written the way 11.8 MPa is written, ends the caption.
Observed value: 0.75 MPa
